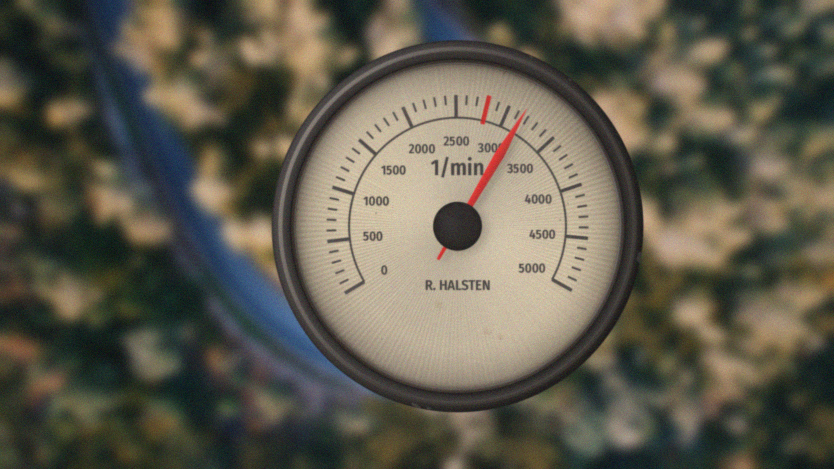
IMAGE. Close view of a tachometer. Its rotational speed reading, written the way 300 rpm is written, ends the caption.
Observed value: 3150 rpm
